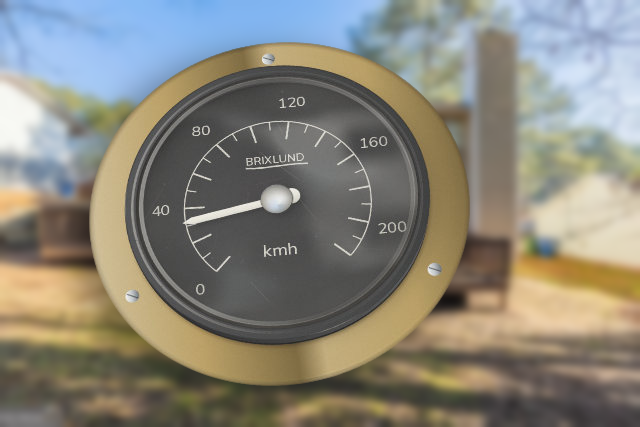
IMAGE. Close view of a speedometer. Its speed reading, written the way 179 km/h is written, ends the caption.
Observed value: 30 km/h
